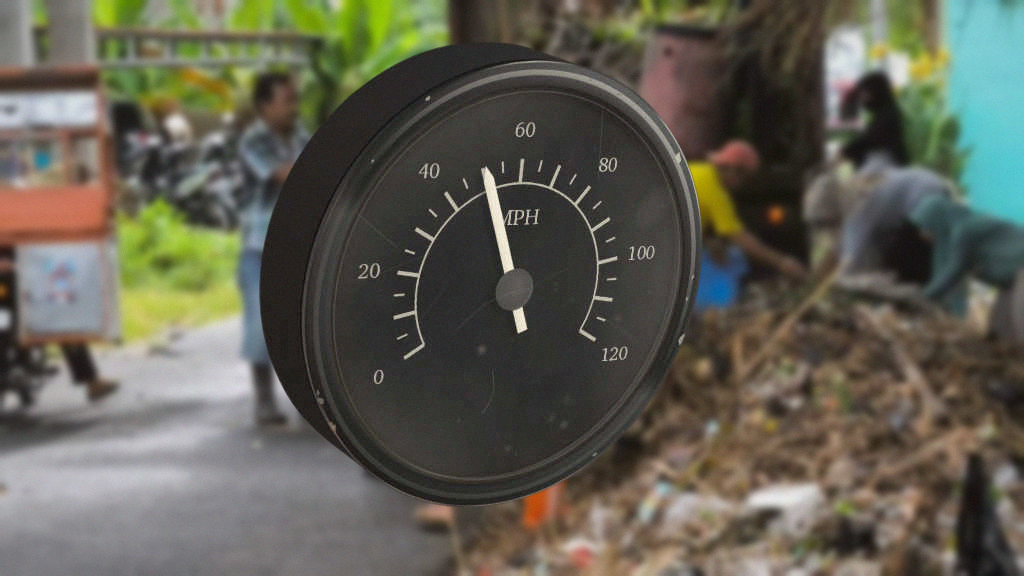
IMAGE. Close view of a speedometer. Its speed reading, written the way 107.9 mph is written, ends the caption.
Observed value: 50 mph
